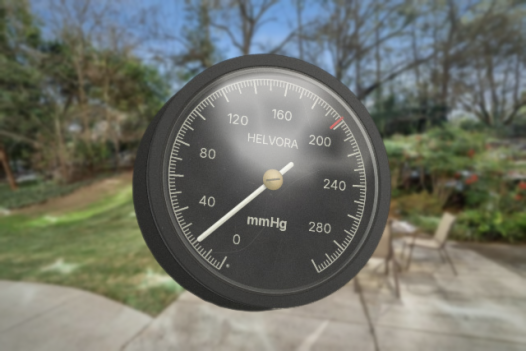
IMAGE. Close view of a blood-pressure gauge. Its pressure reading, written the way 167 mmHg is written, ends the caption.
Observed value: 20 mmHg
